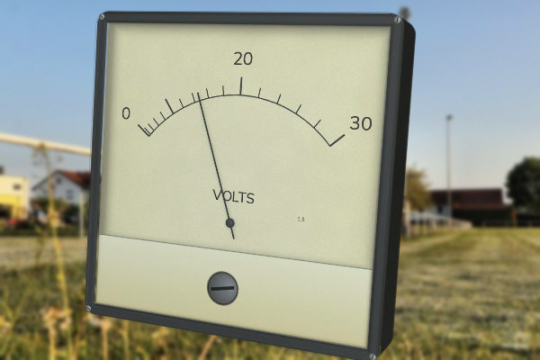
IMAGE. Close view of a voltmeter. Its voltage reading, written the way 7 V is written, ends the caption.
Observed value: 15 V
